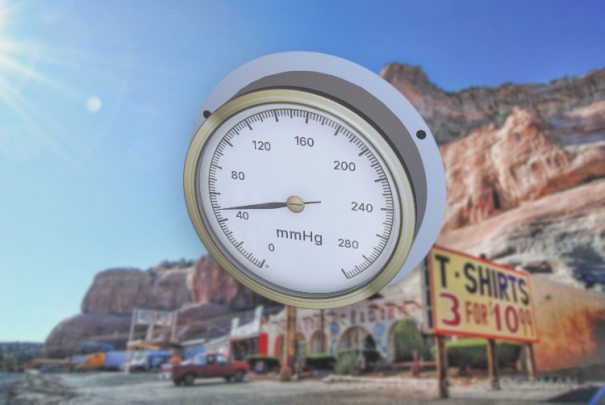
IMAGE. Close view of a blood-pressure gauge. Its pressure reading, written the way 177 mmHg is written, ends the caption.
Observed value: 50 mmHg
